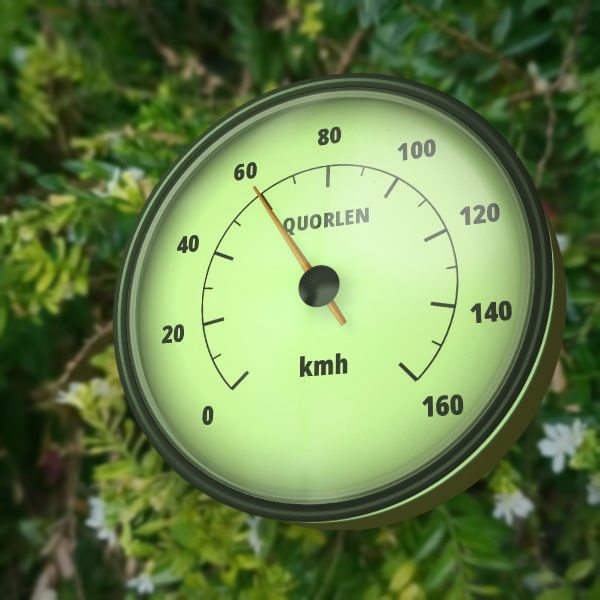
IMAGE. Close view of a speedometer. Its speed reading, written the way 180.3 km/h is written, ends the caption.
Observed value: 60 km/h
